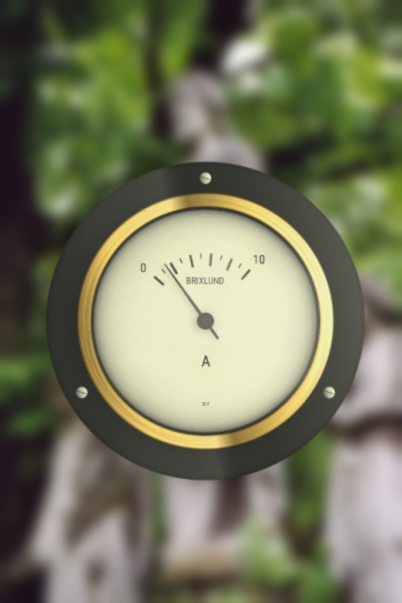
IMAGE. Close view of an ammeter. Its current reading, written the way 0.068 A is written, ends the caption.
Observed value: 1.5 A
